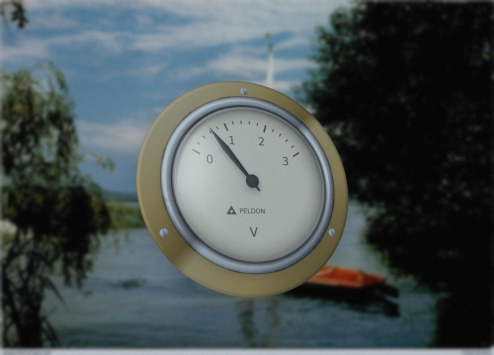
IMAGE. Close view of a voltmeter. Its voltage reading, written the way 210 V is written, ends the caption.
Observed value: 0.6 V
